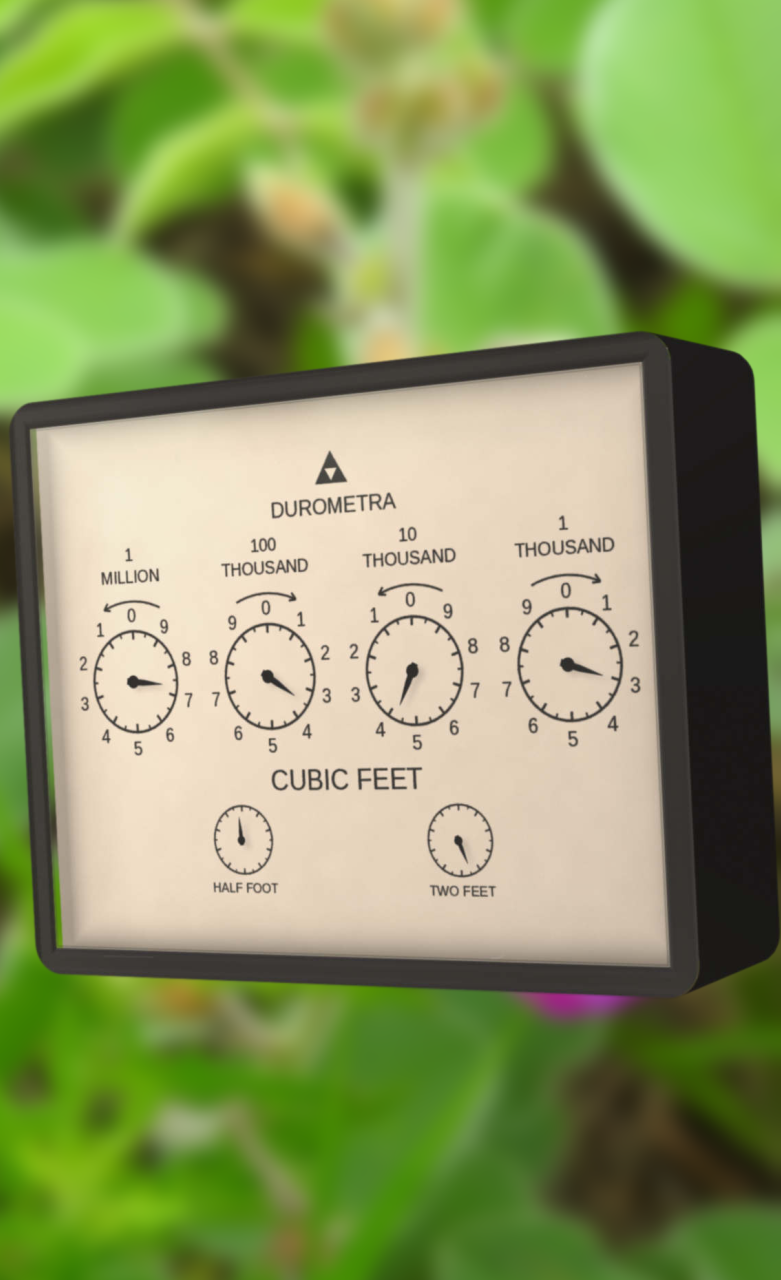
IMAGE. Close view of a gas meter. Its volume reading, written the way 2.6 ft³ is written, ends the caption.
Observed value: 734300 ft³
